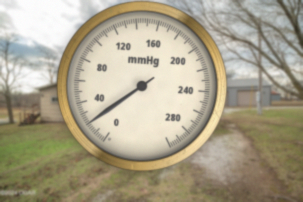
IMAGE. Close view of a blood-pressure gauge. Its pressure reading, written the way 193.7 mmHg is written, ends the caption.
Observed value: 20 mmHg
